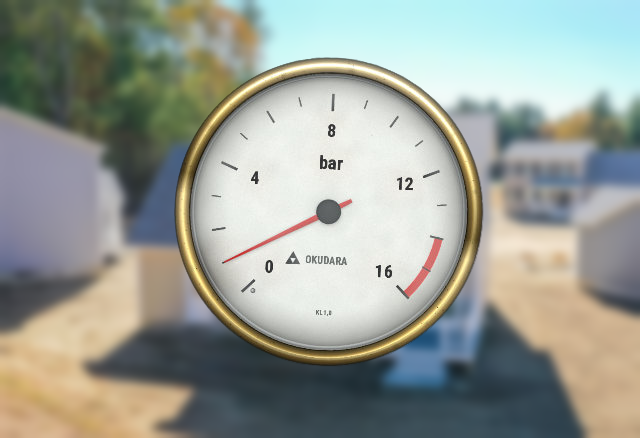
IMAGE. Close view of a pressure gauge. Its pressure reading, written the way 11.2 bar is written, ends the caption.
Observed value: 1 bar
